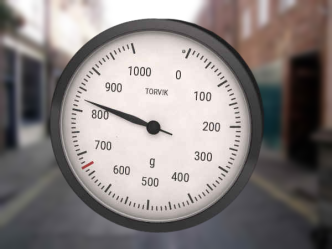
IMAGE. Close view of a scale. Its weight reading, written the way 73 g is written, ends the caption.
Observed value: 830 g
